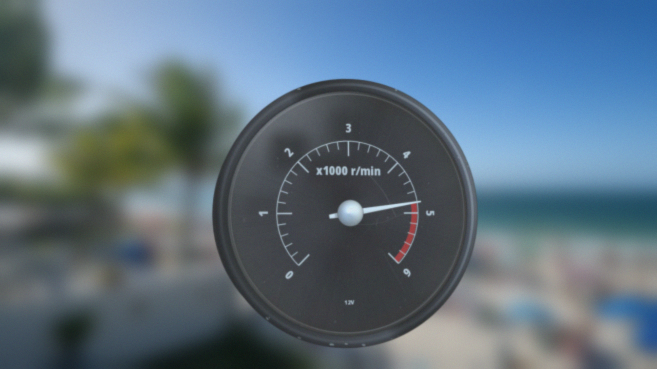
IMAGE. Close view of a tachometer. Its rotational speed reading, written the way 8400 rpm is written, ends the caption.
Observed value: 4800 rpm
